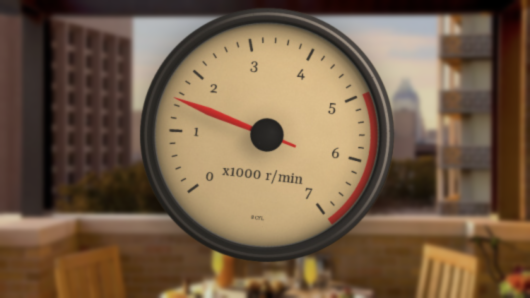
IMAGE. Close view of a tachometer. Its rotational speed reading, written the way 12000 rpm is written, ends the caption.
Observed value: 1500 rpm
